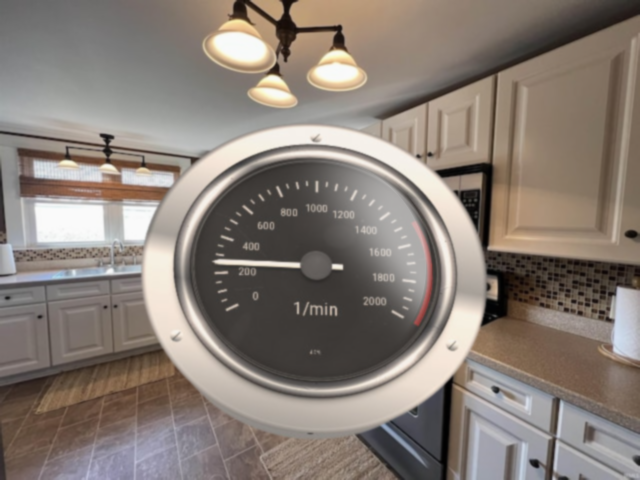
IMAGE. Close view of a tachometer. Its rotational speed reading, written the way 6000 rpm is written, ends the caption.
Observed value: 250 rpm
